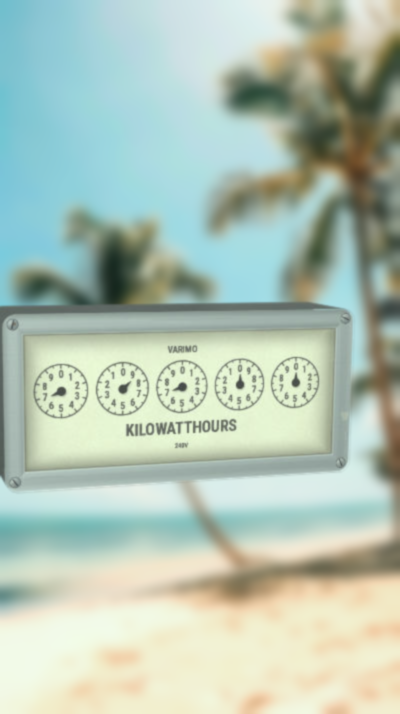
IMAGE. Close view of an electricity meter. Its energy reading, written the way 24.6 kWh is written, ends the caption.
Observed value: 68700 kWh
